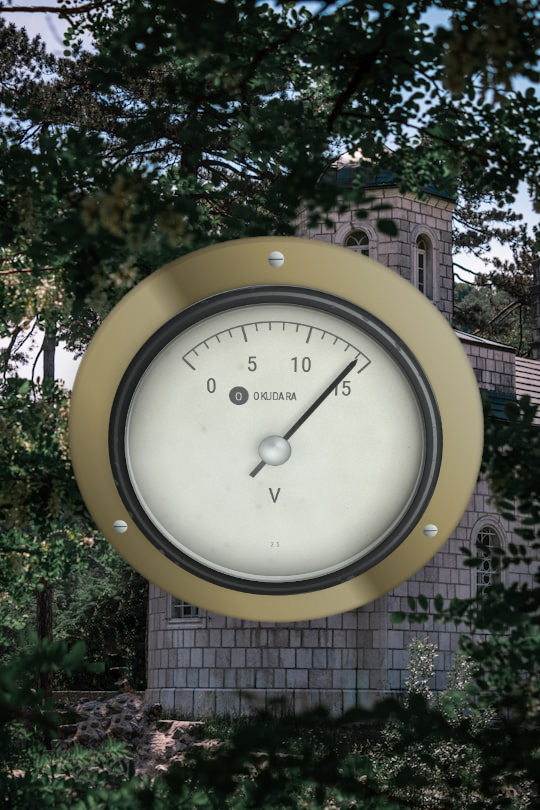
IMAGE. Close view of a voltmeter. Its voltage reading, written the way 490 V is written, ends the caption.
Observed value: 14 V
